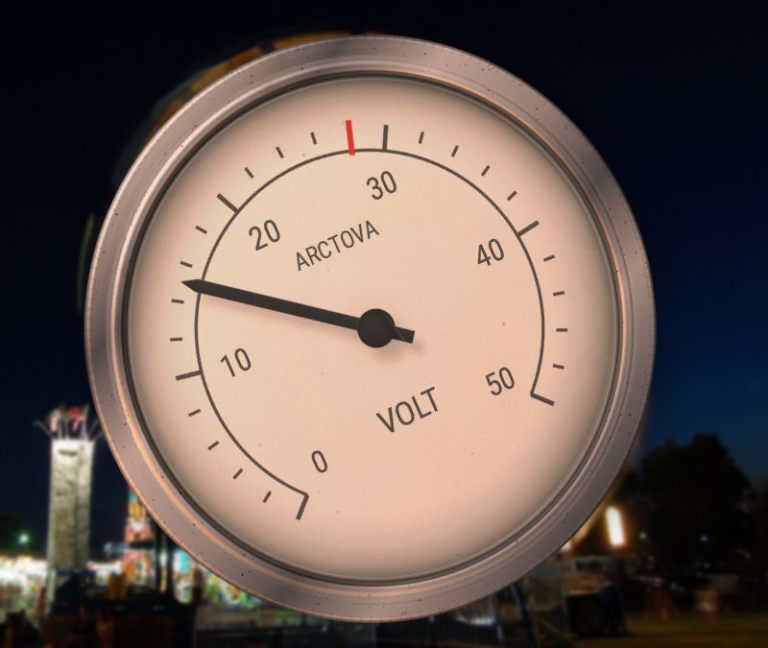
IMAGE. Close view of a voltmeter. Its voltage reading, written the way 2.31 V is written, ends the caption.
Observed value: 15 V
